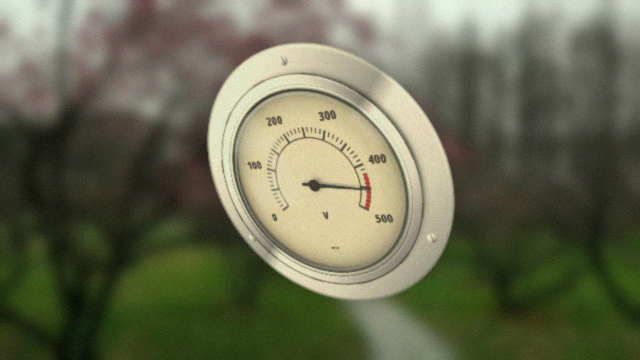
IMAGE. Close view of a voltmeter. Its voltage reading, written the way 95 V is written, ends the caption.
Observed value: 450 V
